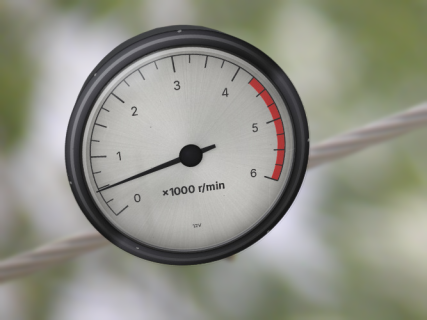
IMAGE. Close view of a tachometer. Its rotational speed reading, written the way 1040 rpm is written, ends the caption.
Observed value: 500 rpm
